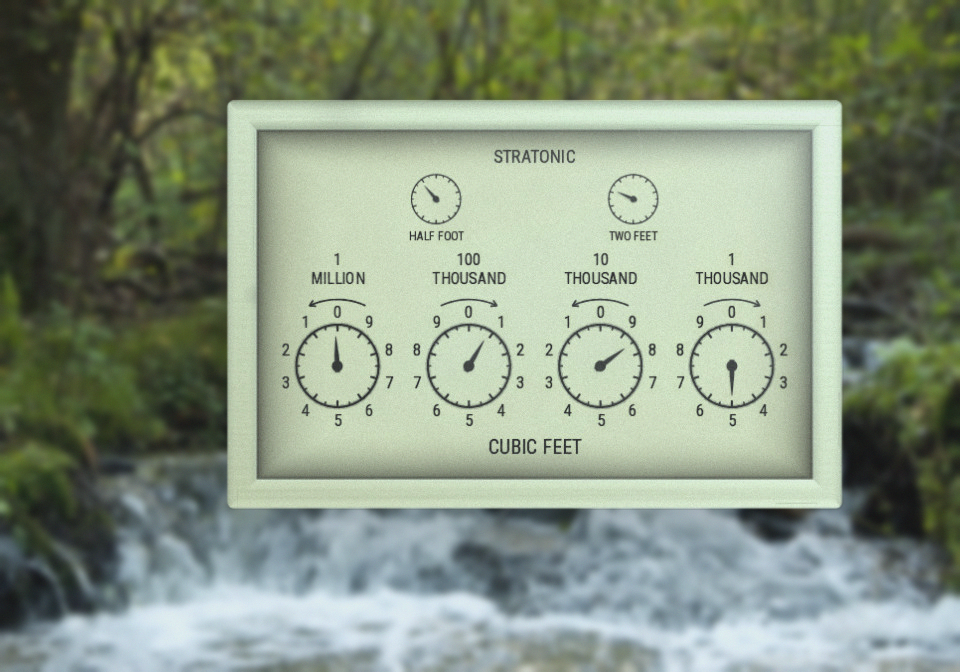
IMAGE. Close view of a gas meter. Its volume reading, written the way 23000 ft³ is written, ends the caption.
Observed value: 8500 ft³
